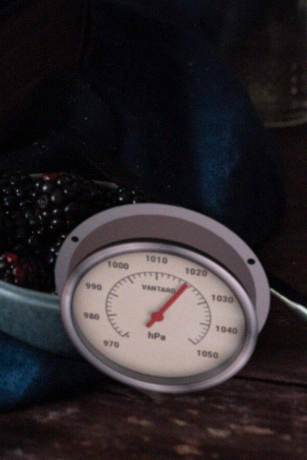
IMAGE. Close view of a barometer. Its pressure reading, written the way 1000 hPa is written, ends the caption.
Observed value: 1020 hPa
